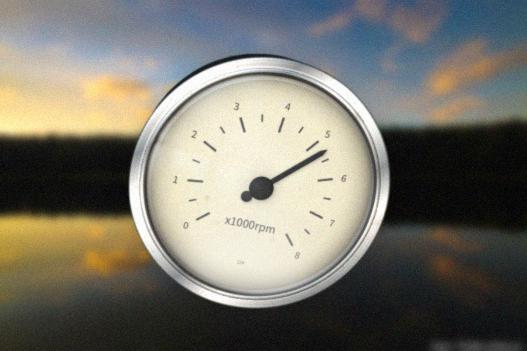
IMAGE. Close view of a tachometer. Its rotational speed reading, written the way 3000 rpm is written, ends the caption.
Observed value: 5250 rpm
